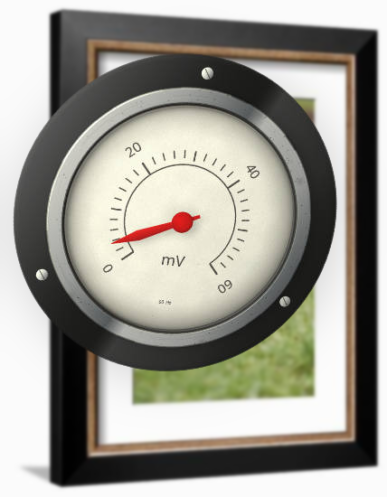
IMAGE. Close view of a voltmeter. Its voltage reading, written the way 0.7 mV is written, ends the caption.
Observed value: 4 mV
